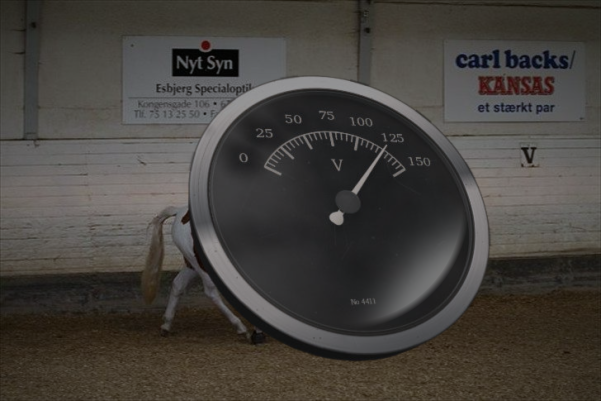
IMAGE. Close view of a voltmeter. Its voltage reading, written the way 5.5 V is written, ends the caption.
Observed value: 125 V
